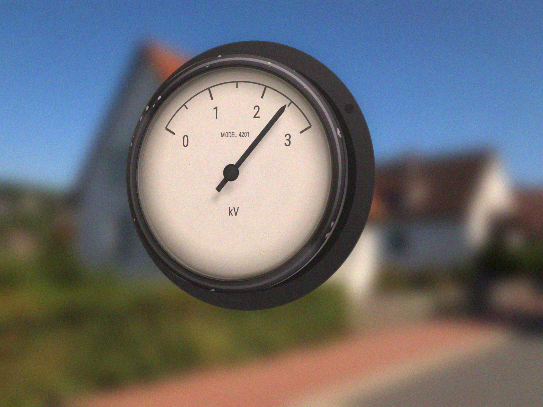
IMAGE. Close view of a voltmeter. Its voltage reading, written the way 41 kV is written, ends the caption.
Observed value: 2.5 kV
